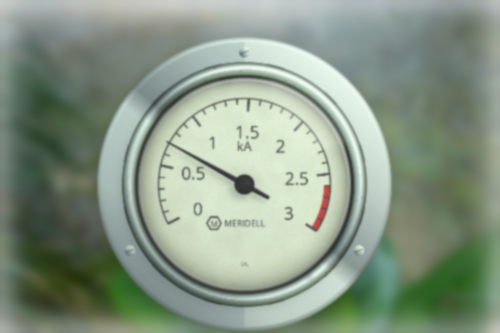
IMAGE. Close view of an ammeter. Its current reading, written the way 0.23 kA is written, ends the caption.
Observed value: 0.7 kA
